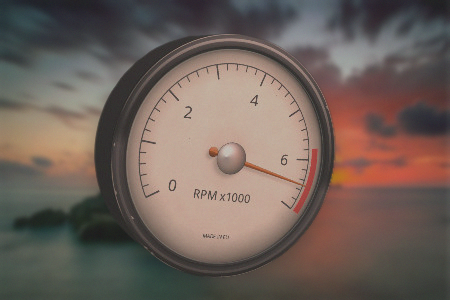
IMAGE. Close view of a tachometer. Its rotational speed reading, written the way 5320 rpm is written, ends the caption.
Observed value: 6500 rpm
